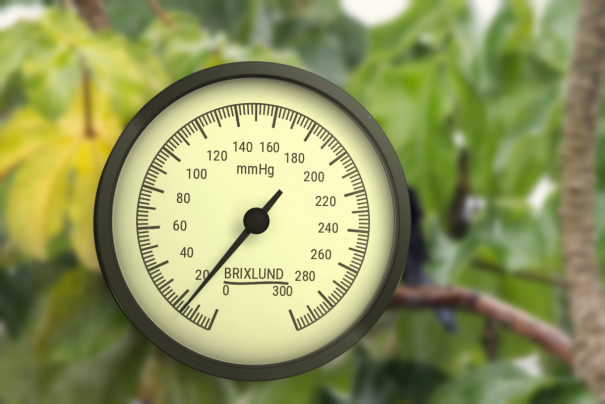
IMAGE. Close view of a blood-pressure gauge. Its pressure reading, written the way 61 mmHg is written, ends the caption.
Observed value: 16 mmHg
